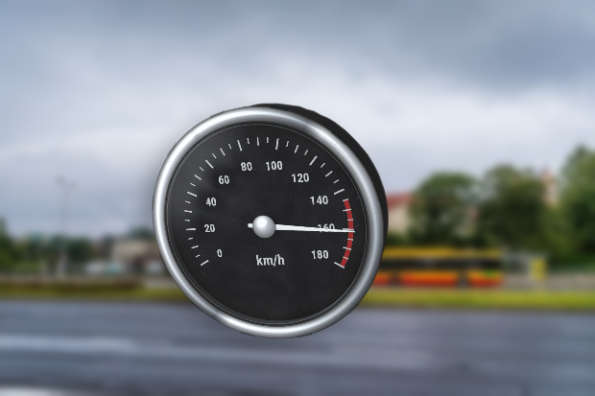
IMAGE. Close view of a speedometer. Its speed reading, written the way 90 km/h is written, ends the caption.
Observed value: 160 km/h
